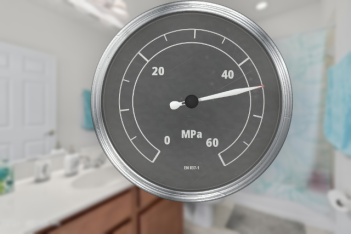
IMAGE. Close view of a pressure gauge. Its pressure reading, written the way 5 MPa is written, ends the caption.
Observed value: 45 MPa
